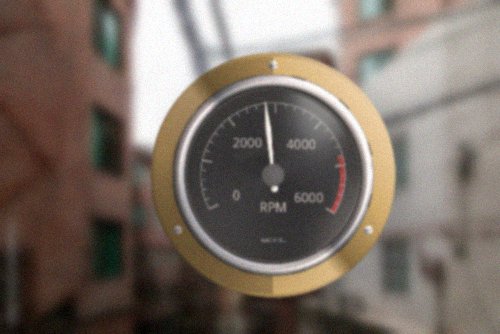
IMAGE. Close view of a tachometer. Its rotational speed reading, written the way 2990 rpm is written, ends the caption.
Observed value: 2800 rpm
